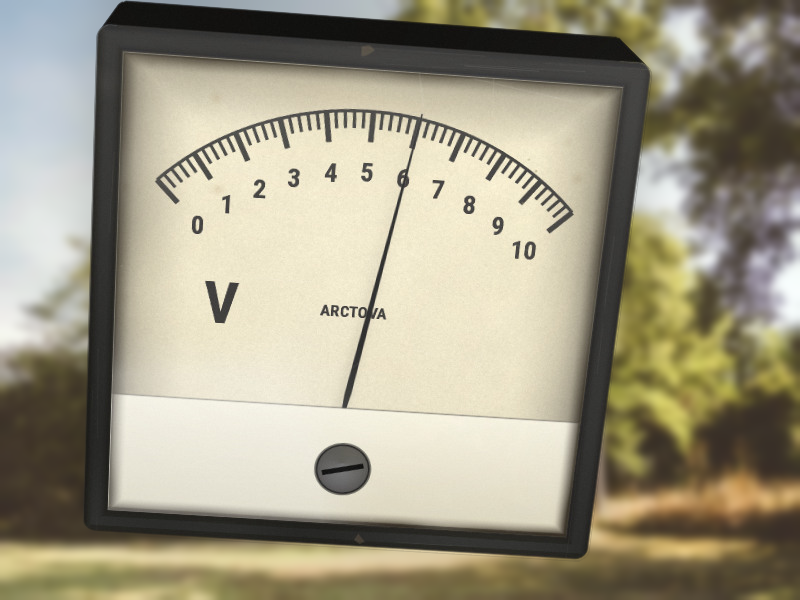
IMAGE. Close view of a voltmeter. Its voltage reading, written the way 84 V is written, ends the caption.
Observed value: 6 V
